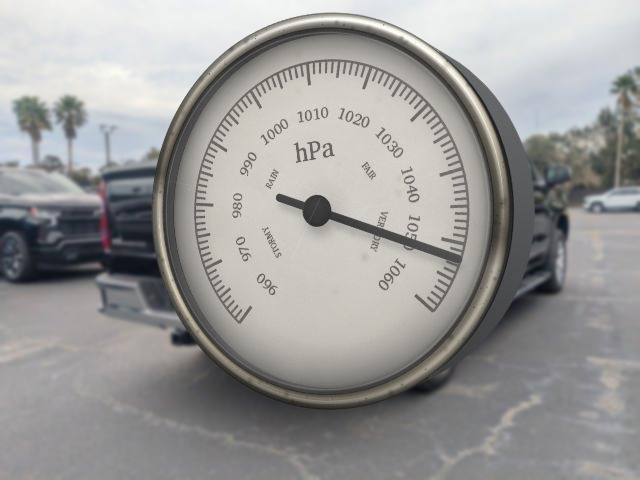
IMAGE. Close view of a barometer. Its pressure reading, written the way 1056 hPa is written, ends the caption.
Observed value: 1052 hPa
